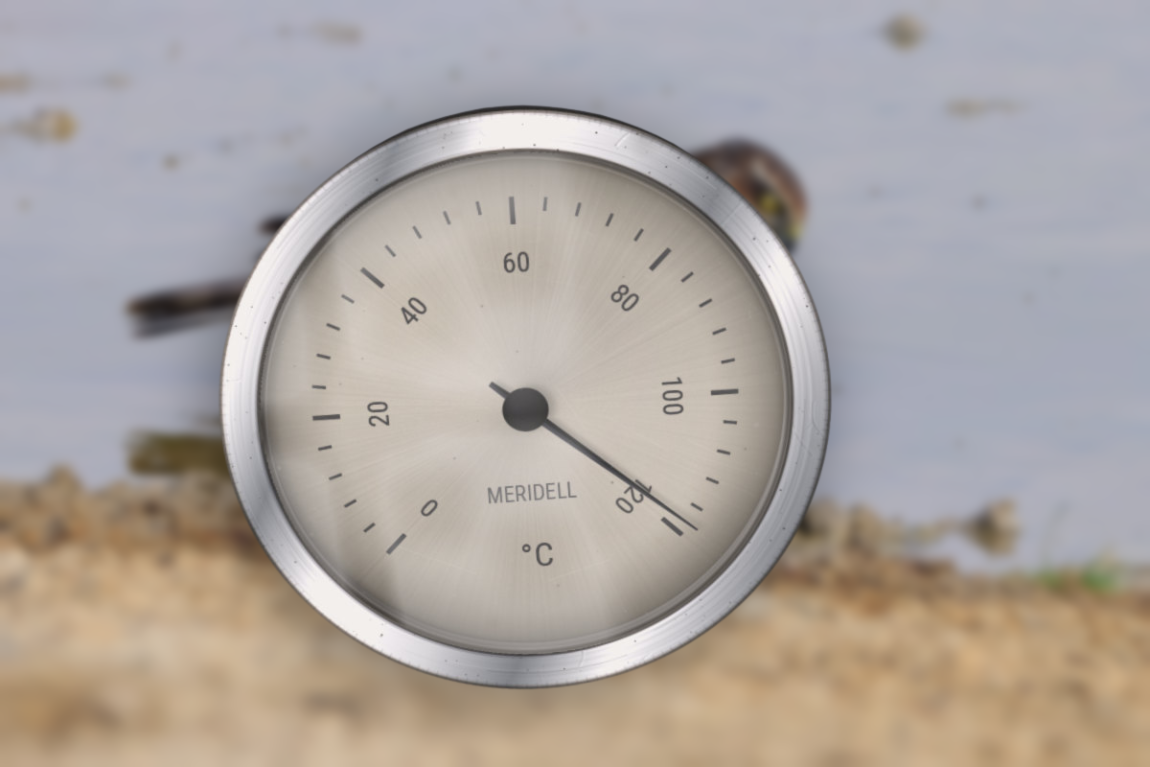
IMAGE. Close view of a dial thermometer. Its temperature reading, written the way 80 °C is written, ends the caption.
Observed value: 118 °C
